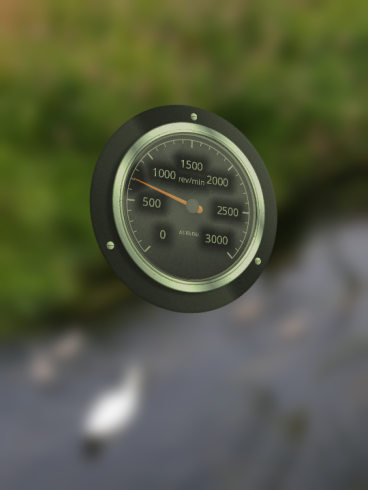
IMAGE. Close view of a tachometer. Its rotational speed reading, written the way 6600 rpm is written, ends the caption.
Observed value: 700 rpm
